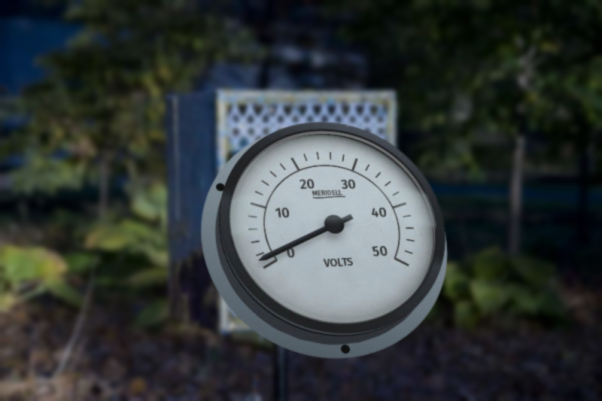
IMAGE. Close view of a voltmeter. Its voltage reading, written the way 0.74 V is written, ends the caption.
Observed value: 1 V
